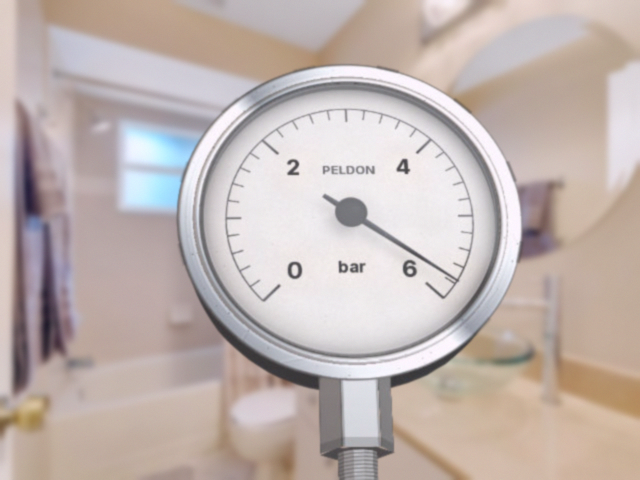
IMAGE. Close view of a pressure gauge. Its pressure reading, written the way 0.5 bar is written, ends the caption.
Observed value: 5.8 bar
